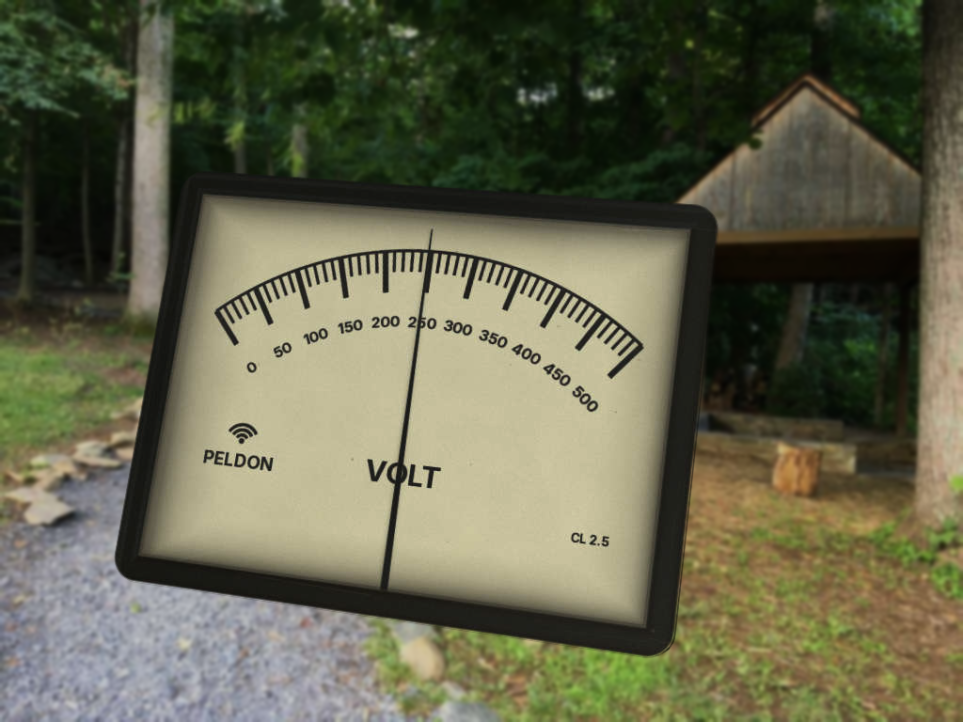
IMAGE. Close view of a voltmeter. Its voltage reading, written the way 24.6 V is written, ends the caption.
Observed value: 250 V
